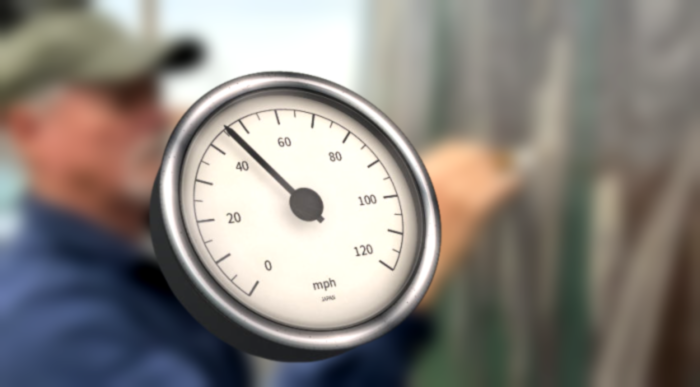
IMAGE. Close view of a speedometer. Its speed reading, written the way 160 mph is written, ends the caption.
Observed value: 45 mph
